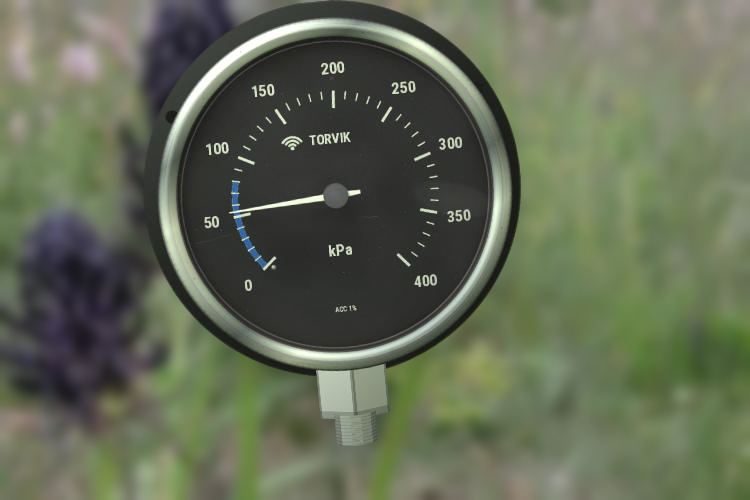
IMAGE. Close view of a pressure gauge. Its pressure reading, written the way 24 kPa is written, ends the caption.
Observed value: 55 kPa
